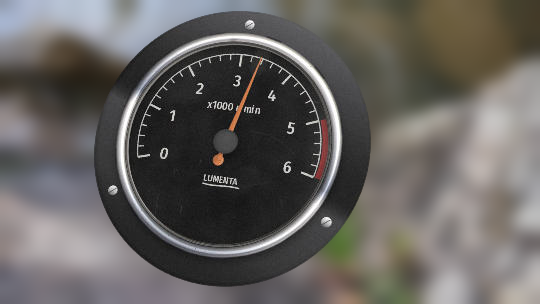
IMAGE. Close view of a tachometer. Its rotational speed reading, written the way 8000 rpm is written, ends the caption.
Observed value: 3400 rpm
